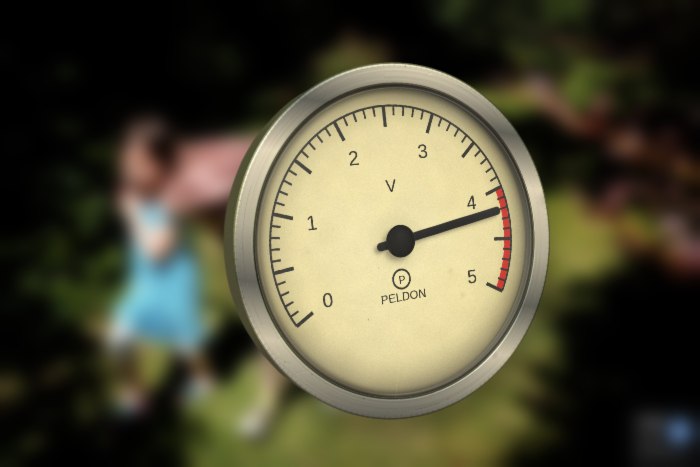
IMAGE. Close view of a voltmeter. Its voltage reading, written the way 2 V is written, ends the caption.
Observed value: 4.2 V
